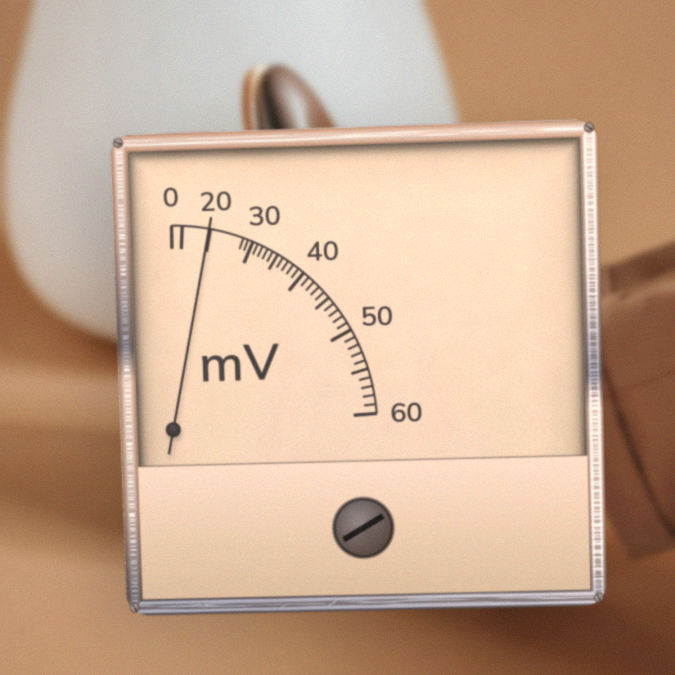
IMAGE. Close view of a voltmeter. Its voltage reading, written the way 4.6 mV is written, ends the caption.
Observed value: 20 mV
